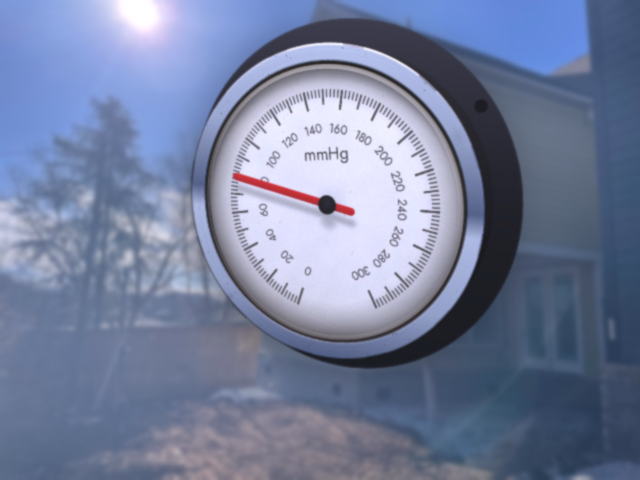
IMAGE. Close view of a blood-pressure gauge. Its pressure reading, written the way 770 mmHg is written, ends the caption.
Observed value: 80 mmHg
